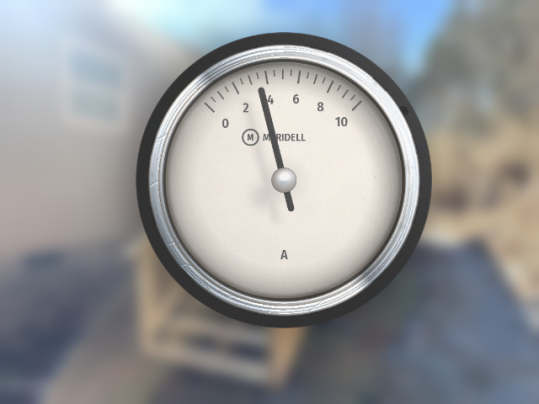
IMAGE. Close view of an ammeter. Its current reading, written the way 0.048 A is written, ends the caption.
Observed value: 3.5 A
